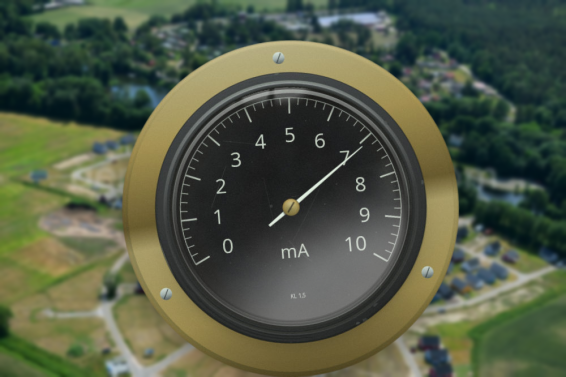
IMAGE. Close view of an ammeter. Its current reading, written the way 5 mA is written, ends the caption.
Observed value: 7.1 mA
